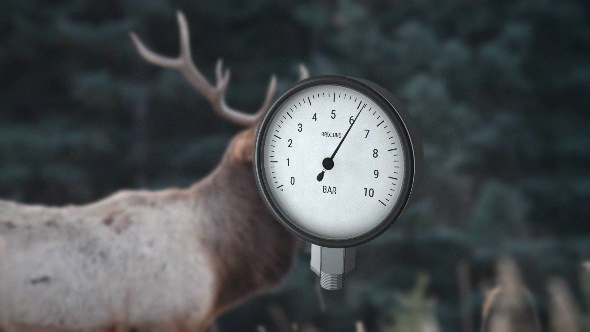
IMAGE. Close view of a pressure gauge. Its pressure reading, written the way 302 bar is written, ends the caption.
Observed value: 6.2 bar
